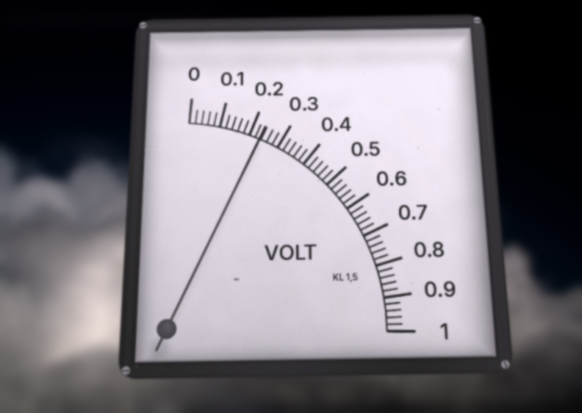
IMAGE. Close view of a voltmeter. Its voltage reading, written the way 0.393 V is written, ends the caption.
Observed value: 0.24 V
